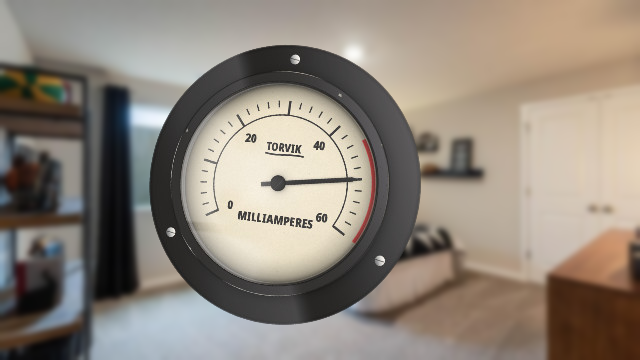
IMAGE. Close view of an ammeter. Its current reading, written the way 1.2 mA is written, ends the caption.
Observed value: 50 mA
